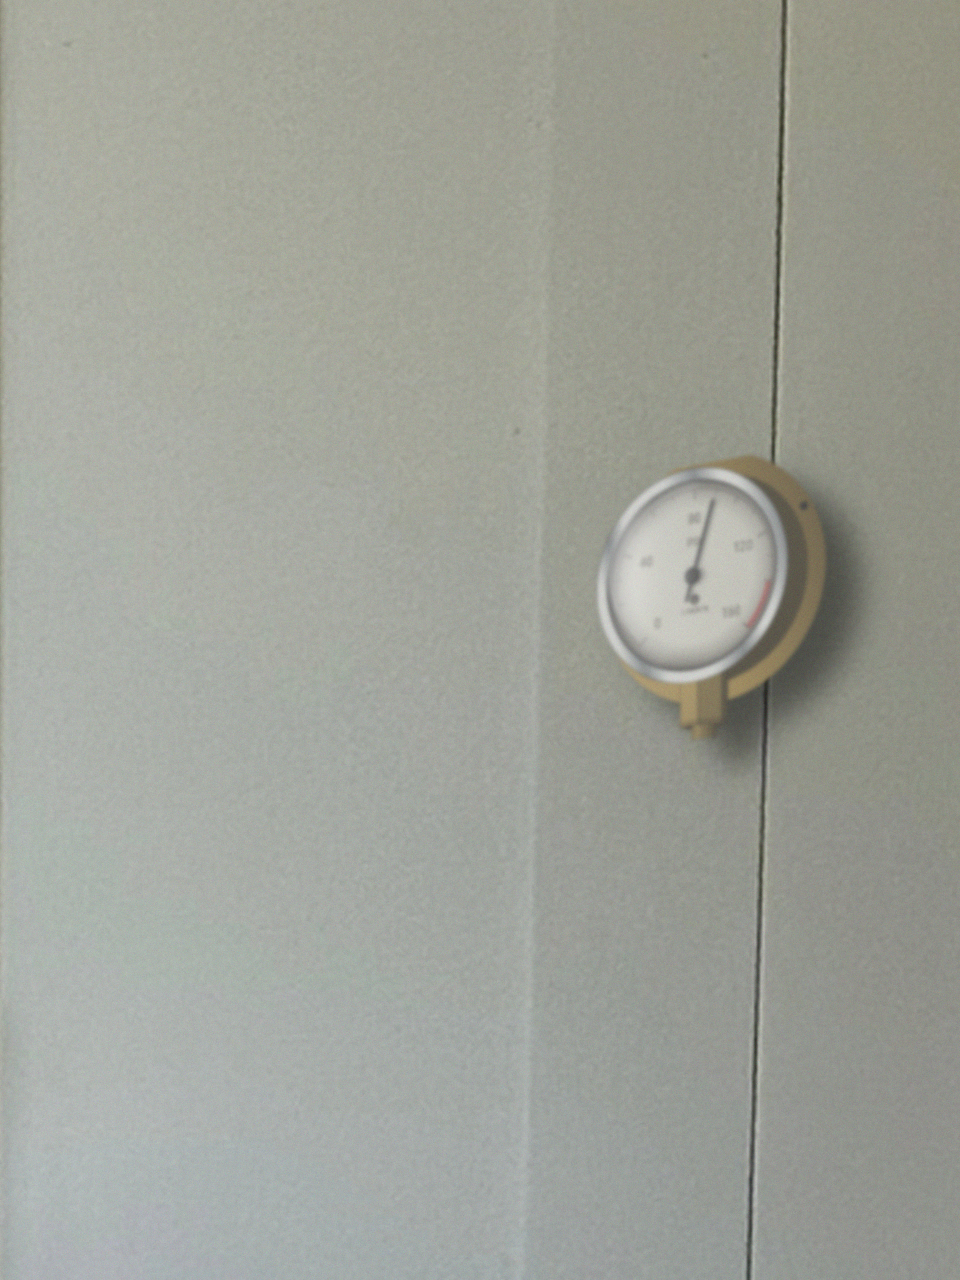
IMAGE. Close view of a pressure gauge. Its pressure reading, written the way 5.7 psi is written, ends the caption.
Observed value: 90 psi
